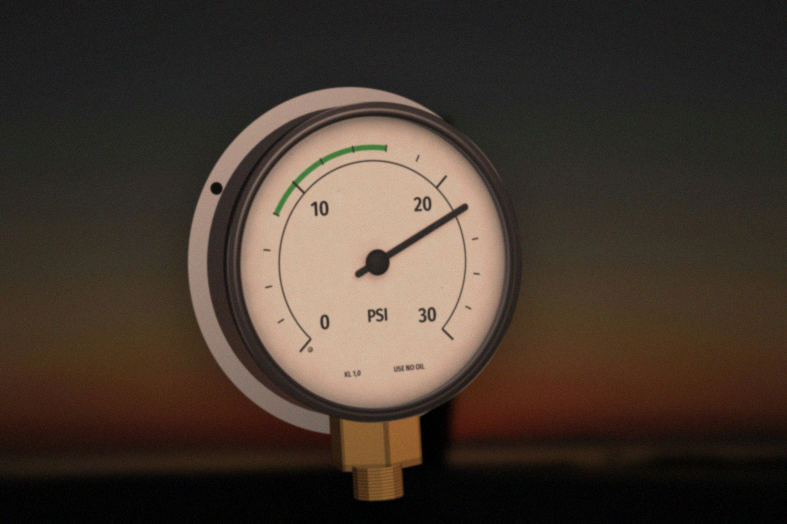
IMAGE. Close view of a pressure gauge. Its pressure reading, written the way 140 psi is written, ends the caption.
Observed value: 22 psi
